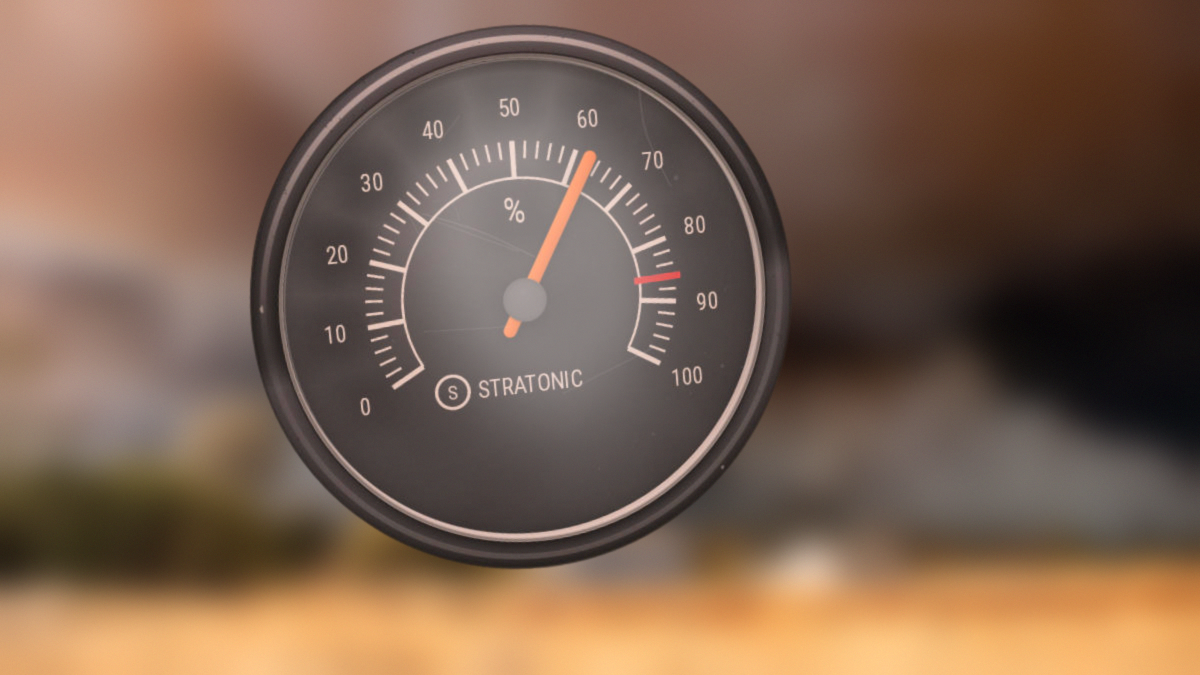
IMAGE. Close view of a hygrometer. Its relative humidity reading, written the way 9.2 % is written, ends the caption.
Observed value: 62 %
